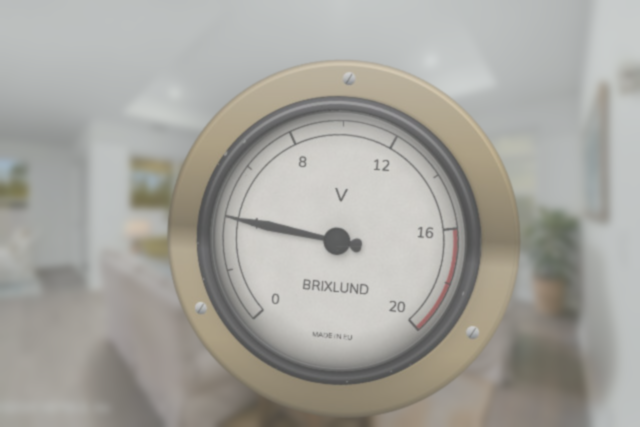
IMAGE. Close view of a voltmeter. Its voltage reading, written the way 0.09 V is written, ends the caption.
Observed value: 4 V
